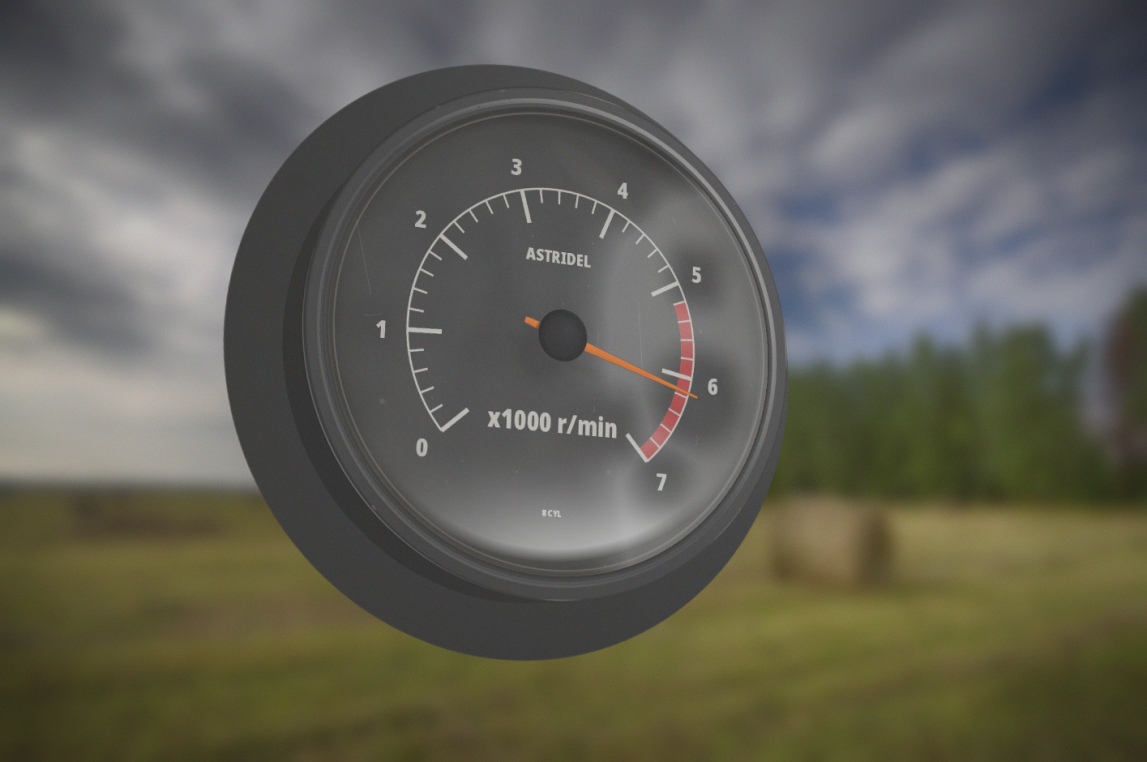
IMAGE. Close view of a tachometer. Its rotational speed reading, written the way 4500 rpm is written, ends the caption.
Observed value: 6200 rpm
